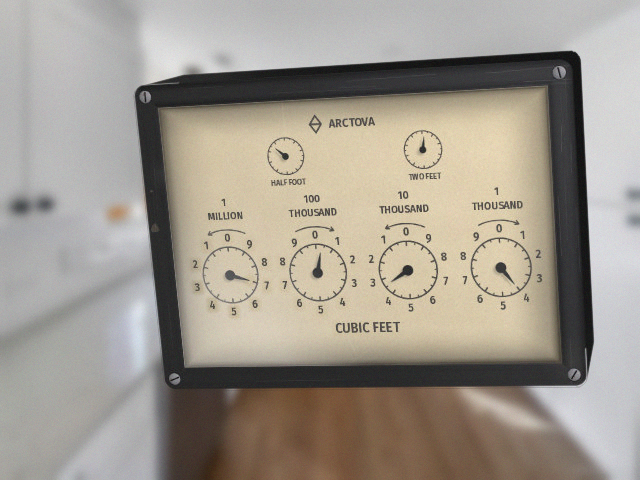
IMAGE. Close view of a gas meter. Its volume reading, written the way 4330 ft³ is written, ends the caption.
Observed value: 703400 ft³
